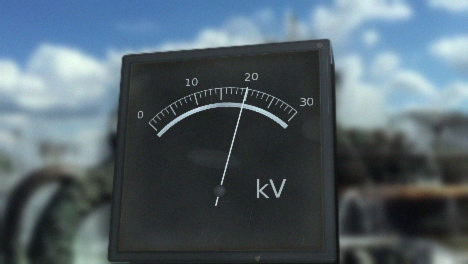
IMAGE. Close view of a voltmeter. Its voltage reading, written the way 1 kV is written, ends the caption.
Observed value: 20 kV
